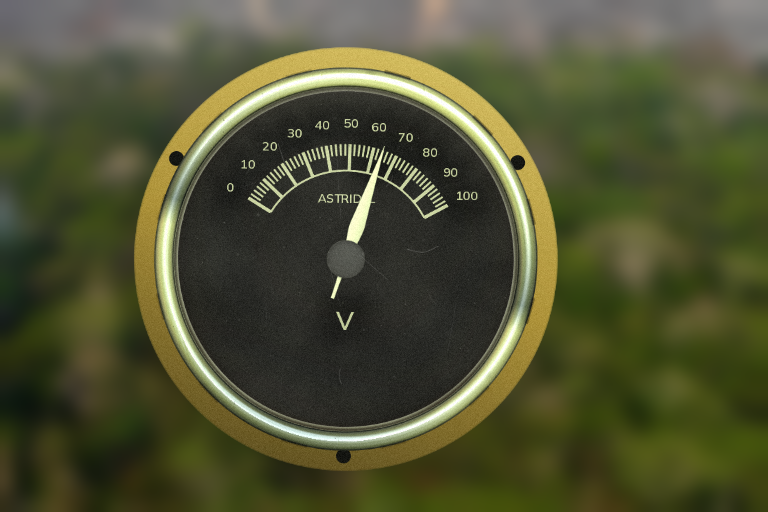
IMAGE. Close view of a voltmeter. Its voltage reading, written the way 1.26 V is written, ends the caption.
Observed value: 64 V
